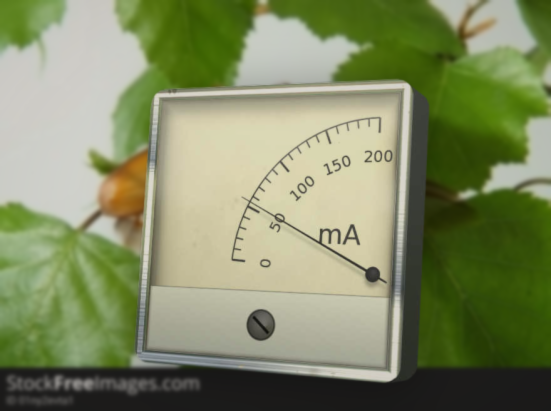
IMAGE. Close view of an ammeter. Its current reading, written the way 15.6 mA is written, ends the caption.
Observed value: 55 mA
